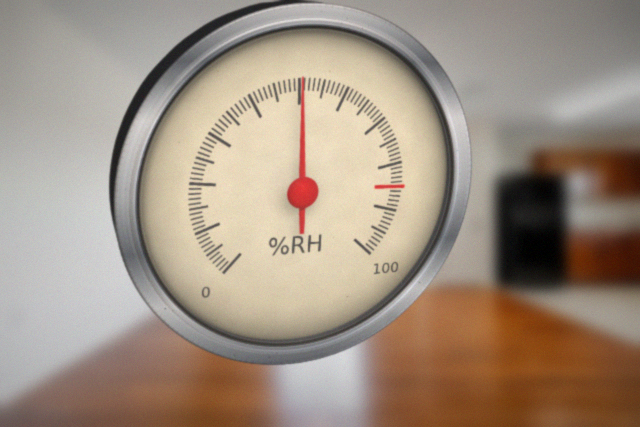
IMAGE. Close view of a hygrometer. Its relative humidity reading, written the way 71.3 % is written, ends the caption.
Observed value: 50 %
